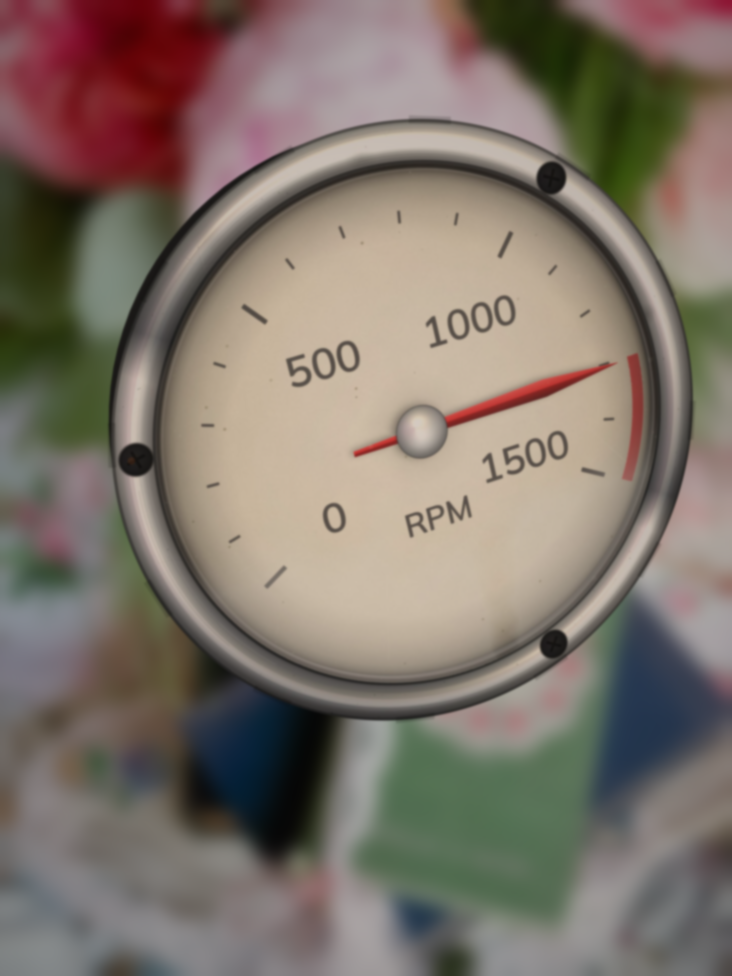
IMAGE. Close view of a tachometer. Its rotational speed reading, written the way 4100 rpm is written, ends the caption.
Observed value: 1300 rpm
